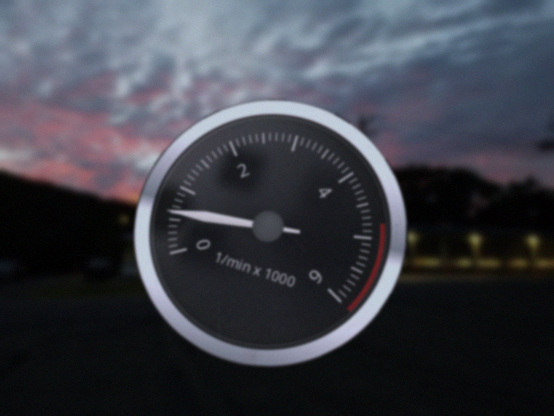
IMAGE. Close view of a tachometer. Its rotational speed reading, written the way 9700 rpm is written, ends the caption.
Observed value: 600 rpm
